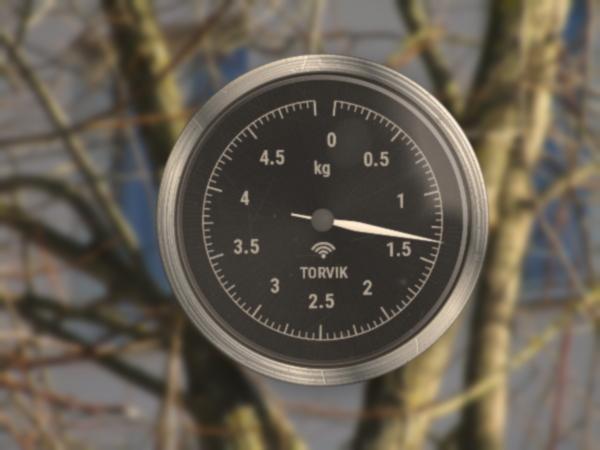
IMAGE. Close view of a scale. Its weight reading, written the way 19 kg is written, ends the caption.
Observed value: 1.35 kg
